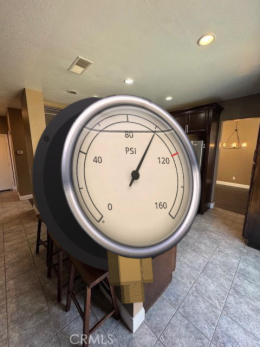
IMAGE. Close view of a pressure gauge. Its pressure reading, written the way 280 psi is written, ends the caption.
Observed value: 100 psi
